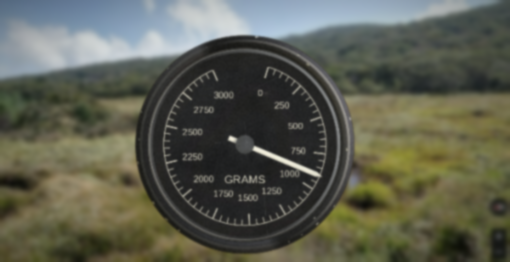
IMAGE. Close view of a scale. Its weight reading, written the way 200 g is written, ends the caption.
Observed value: 900 g
